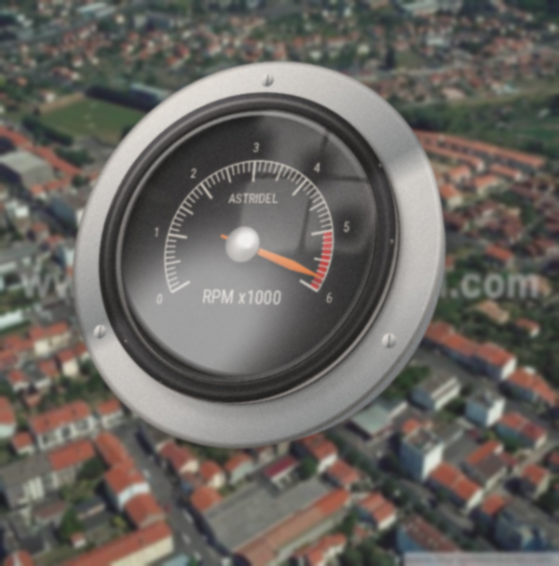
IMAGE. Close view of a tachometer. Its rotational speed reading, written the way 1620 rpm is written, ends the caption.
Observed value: 5800 rpm
